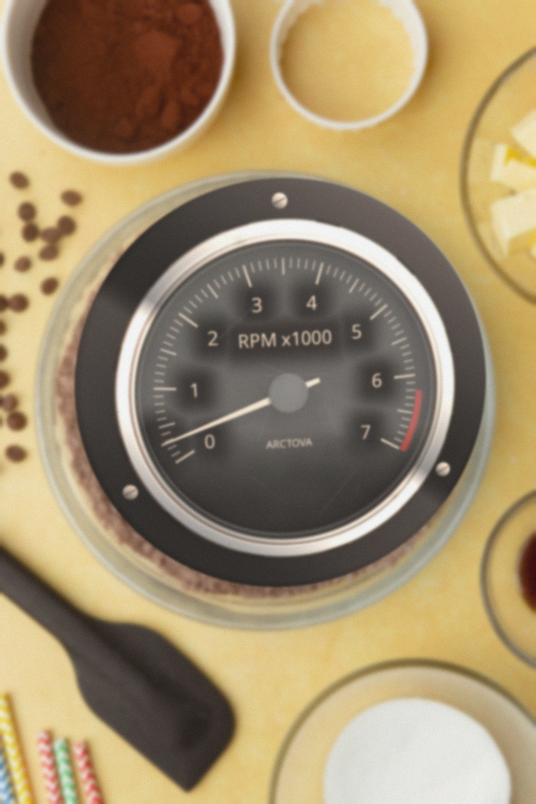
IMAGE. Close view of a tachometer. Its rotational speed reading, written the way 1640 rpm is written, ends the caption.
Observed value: 300 rpm
